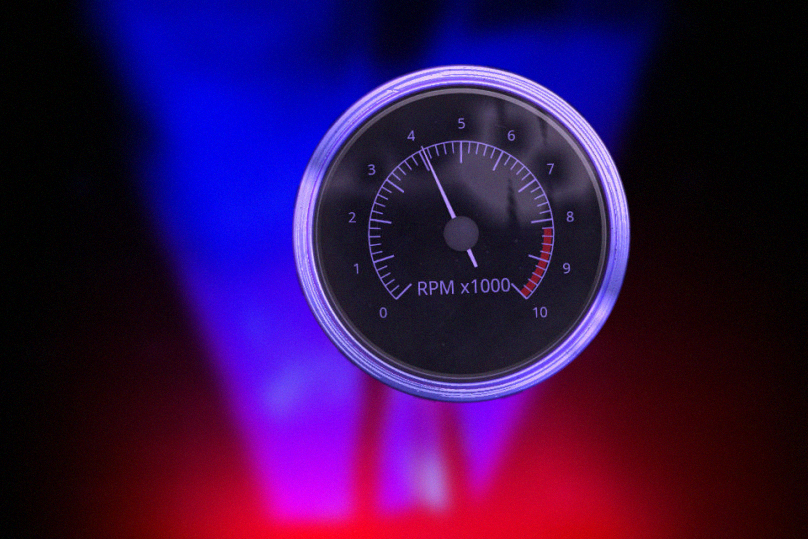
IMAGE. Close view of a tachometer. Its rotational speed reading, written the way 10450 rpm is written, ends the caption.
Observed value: 4100 rpm
